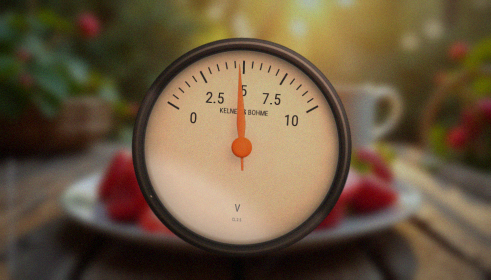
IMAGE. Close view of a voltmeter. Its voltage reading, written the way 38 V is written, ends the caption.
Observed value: 4.75 V
